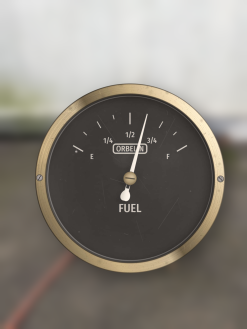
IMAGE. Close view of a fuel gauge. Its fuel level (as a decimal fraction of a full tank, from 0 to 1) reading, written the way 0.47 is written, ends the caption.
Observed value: 0.625
